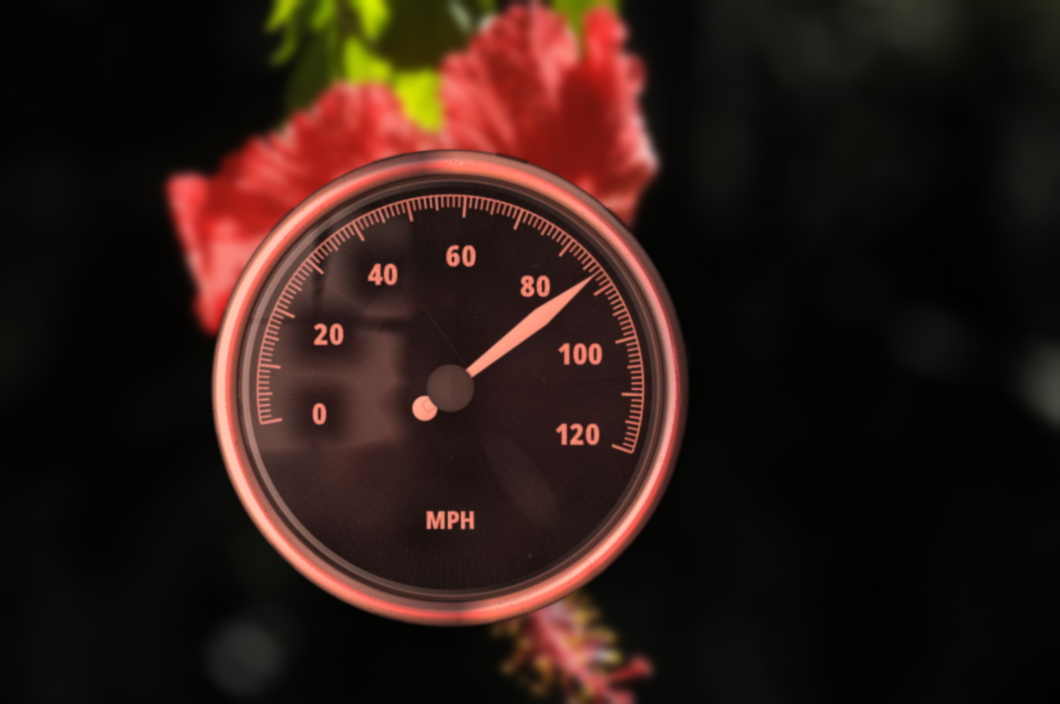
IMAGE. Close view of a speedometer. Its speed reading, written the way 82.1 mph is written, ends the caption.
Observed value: 87 mph
